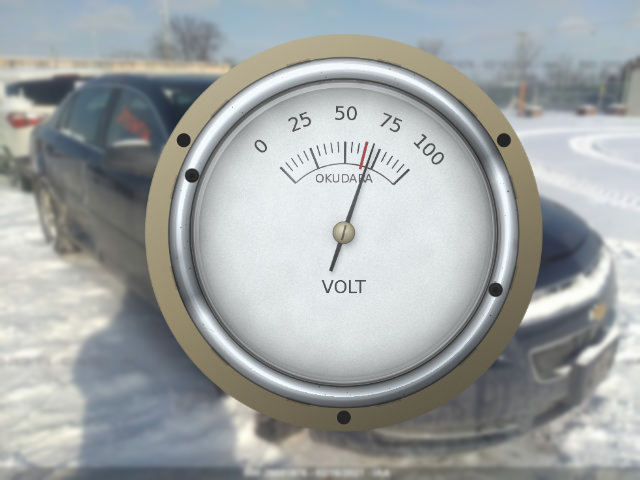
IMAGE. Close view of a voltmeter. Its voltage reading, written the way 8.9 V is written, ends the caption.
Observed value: 70 V
